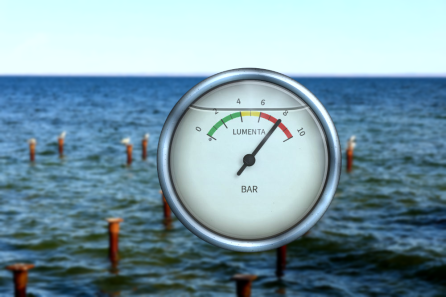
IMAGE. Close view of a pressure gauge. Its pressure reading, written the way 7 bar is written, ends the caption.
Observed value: 8 bar
